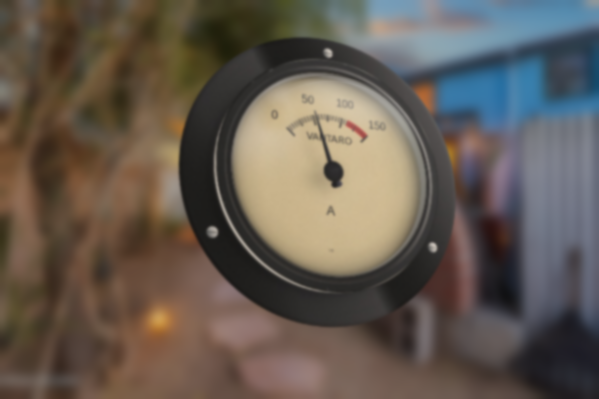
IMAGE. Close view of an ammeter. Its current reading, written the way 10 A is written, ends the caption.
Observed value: 50 A
